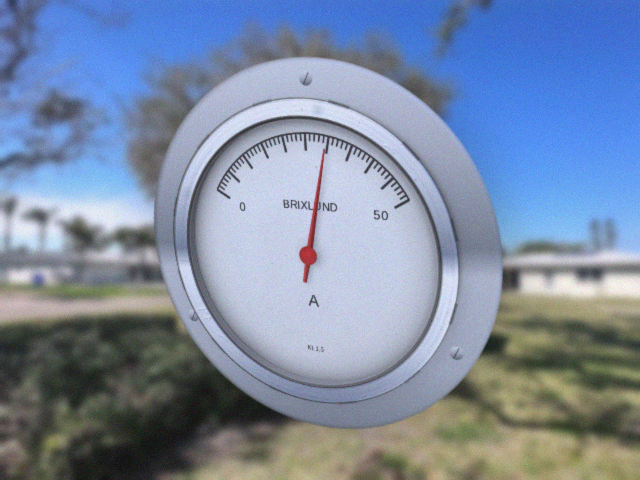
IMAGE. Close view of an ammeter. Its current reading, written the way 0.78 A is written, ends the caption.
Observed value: 30 A
